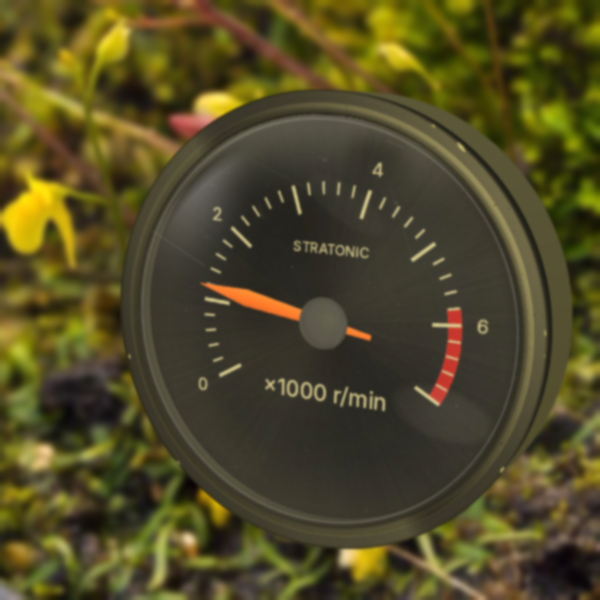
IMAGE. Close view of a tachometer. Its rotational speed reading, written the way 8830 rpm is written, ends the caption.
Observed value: 1200 rpm
